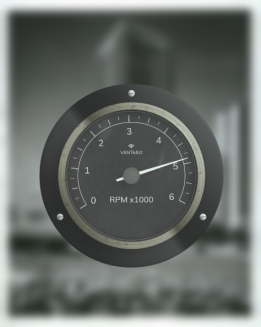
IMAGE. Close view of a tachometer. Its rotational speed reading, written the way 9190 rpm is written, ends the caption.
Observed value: 4875 rpm
